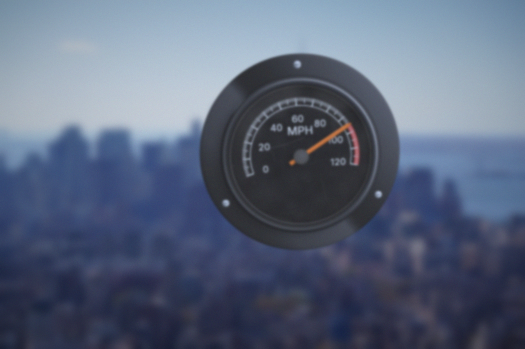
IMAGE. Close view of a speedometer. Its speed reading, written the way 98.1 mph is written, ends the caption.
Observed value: 95 mph
